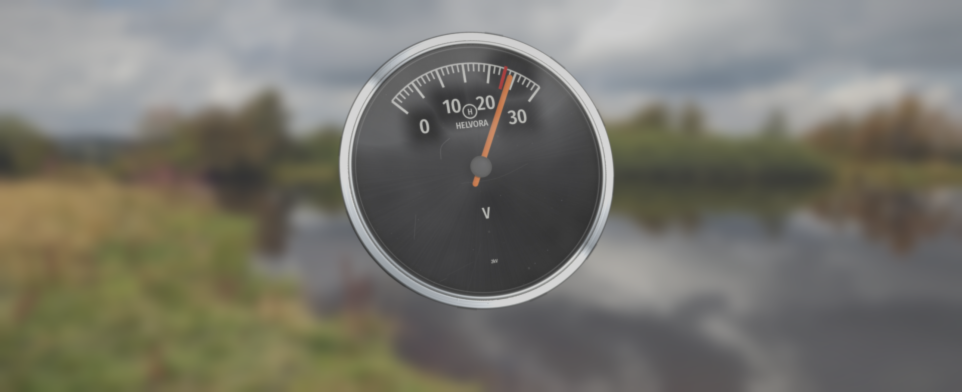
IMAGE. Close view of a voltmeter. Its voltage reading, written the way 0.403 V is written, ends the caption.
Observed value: 24 V
